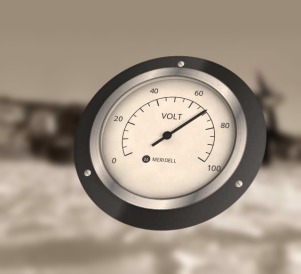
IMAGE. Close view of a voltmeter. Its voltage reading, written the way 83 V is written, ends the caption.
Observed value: 70 V
